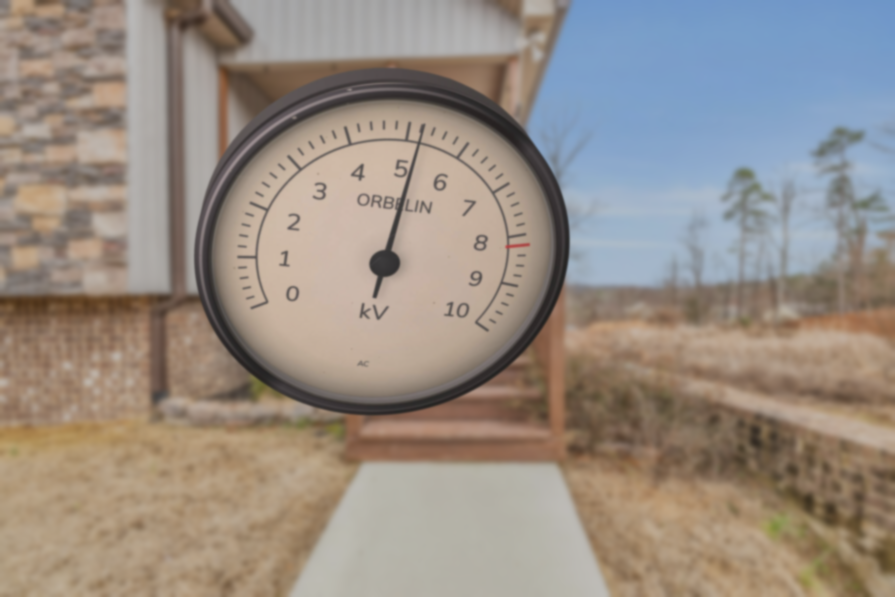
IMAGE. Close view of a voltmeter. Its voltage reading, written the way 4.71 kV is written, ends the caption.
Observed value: 5.2 kV
